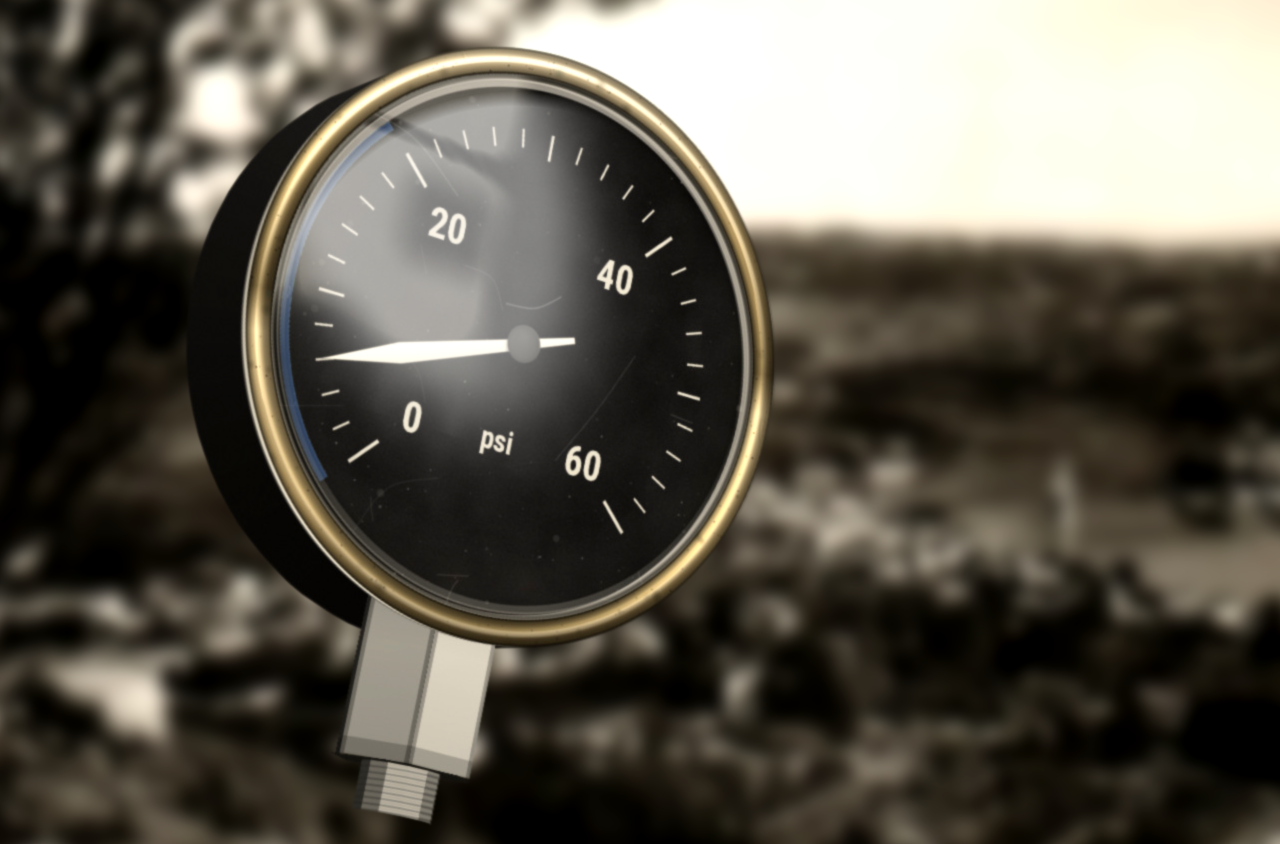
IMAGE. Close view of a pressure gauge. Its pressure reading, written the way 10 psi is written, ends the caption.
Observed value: 6 psi
